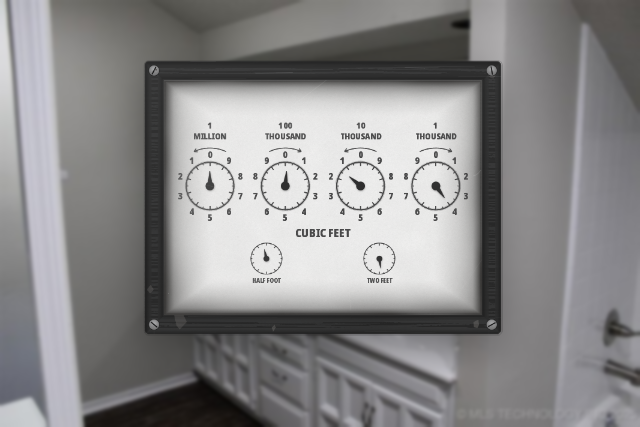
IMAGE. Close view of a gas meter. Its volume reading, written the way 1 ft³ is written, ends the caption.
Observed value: 1400 ft³
